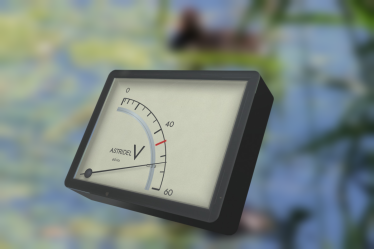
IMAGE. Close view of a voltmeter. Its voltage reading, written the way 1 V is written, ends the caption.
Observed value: 52.5 V
